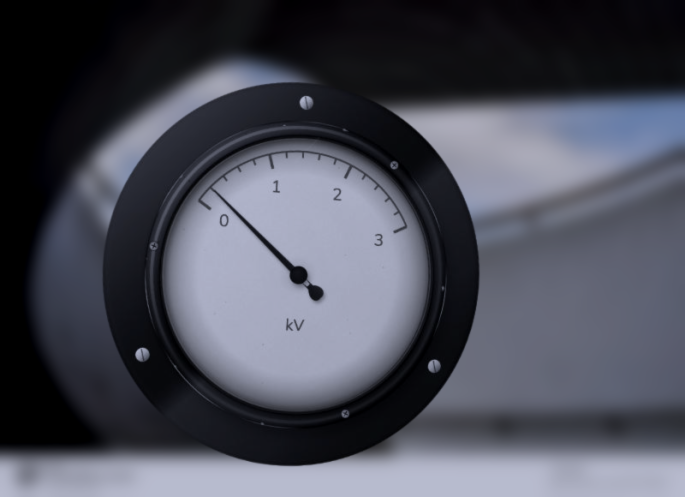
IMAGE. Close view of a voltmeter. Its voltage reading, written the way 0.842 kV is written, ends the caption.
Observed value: 0.2 kV
